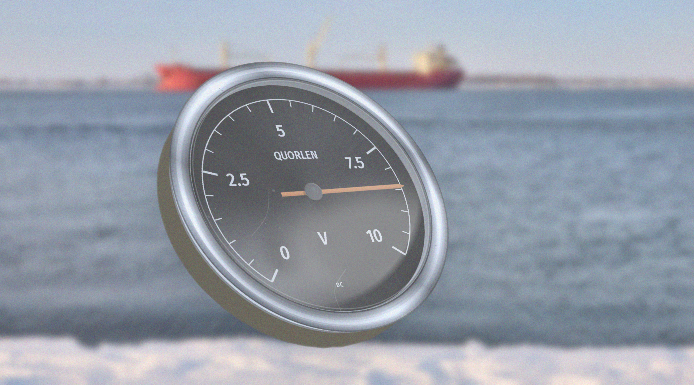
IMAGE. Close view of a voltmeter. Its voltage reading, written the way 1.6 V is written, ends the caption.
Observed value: 8.5 V
